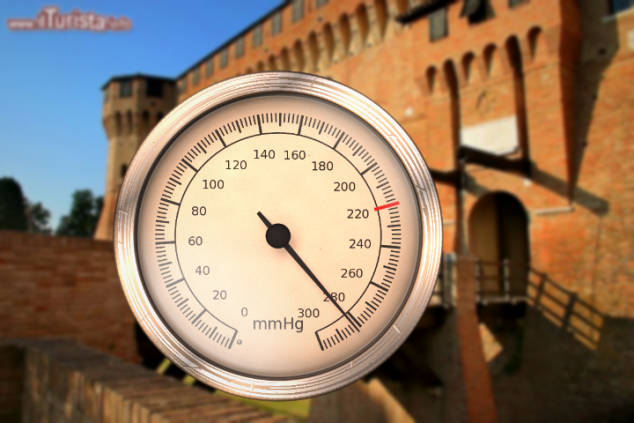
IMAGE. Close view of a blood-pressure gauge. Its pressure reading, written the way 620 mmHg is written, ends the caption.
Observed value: 282 mmHg
